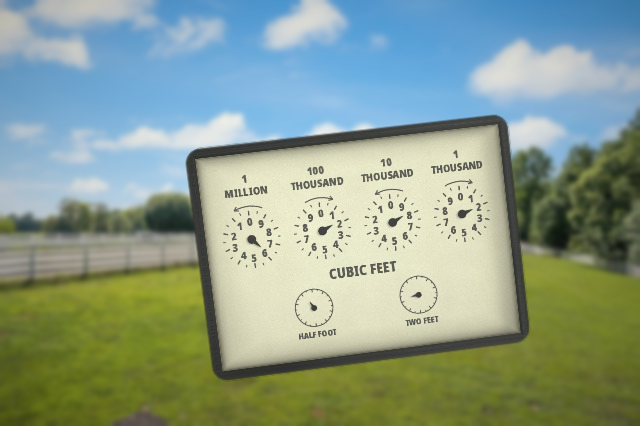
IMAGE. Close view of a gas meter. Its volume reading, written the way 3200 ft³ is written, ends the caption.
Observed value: 618200 ft³
